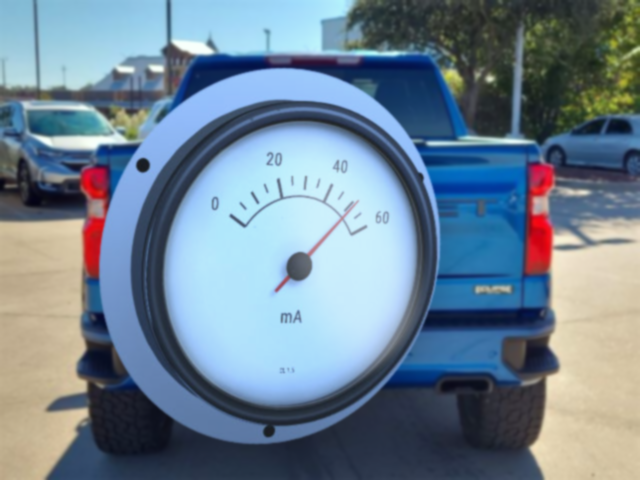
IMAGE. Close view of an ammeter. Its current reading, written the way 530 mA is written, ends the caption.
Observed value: 50 mA
